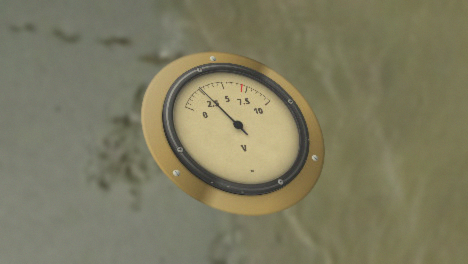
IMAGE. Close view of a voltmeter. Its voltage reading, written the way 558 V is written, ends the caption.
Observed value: 2.5 V
